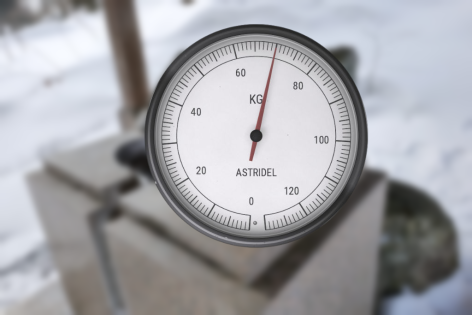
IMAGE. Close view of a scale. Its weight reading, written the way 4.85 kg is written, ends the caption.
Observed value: 70 kg
